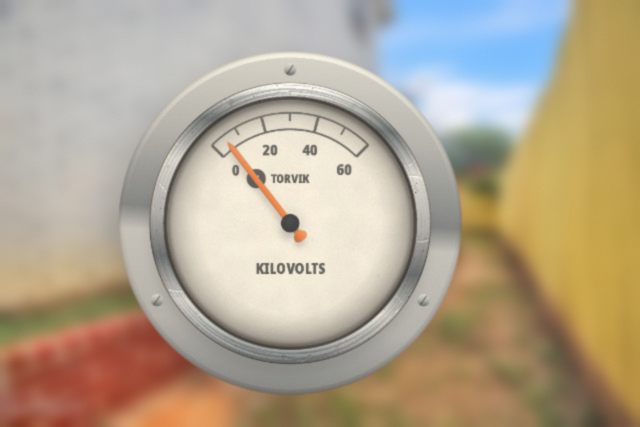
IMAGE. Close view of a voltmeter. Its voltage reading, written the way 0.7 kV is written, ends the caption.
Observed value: 5 kV
